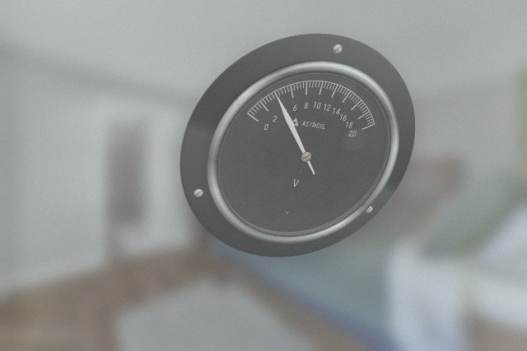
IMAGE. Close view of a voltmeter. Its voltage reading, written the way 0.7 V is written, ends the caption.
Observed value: 4 V
